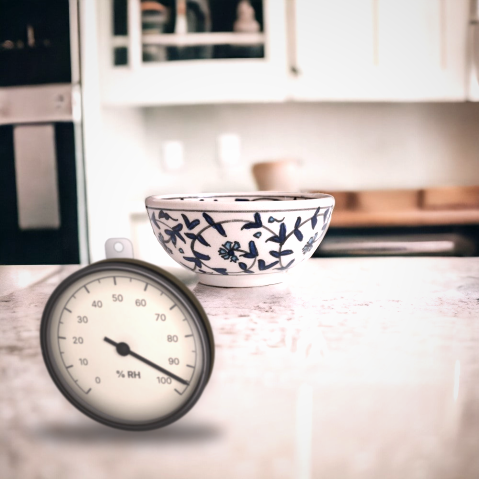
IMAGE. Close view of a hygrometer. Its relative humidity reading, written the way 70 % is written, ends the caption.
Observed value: 95 %
